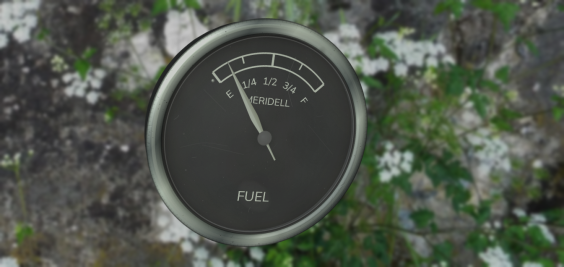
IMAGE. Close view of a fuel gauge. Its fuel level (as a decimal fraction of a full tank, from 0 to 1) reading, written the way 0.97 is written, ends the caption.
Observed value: 0.125
